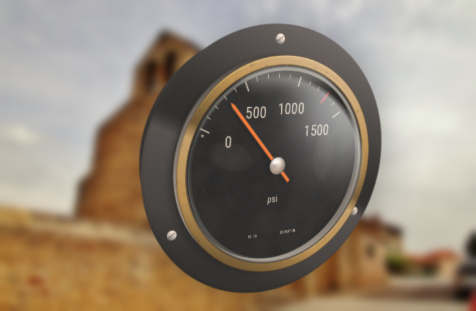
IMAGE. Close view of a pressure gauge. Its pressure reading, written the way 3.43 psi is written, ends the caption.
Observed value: 300 psi
